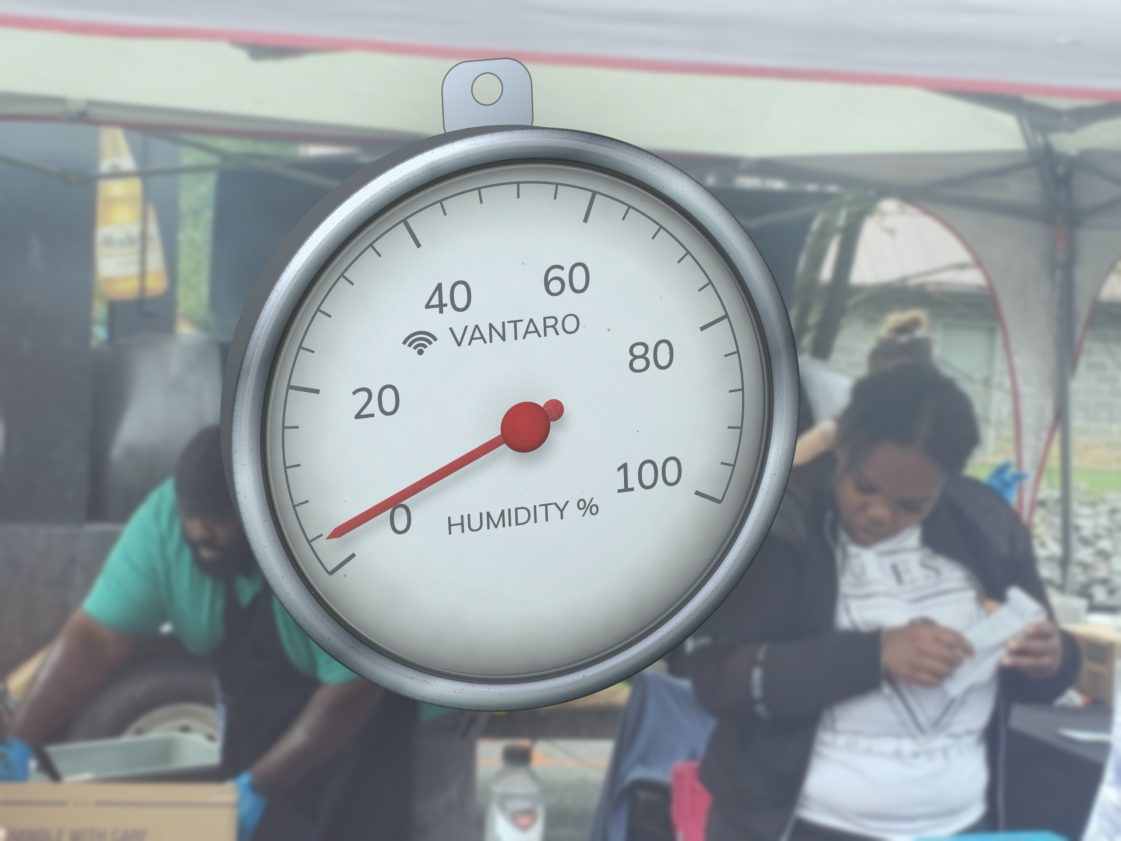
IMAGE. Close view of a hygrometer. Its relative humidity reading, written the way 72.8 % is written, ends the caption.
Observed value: 4 %
